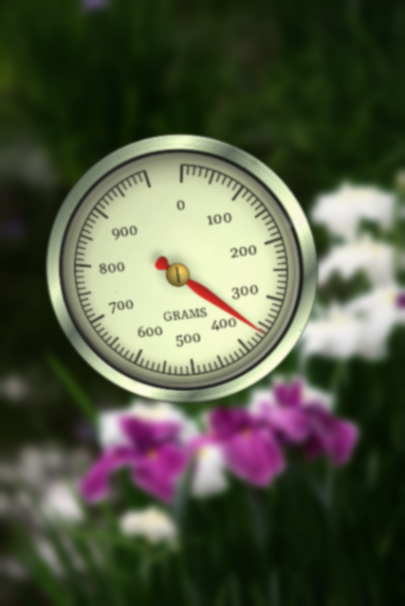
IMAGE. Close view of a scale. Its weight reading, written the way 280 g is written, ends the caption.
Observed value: 360 g
